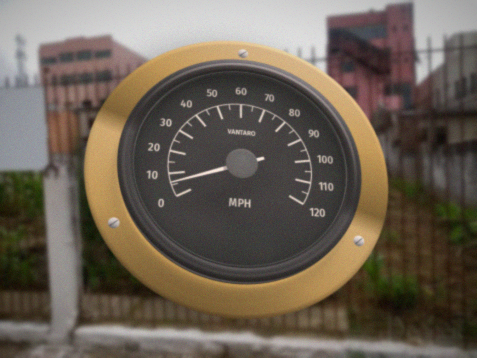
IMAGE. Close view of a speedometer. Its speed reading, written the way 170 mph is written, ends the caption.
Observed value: 5 mph
